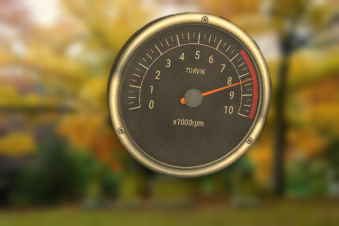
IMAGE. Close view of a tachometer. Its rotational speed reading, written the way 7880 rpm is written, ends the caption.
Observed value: 8250 rpm
